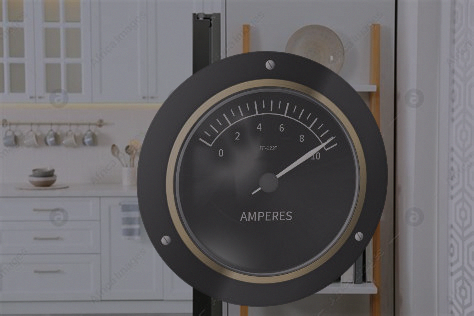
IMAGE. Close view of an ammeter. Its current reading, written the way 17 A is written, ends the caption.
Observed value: 9.5 A
